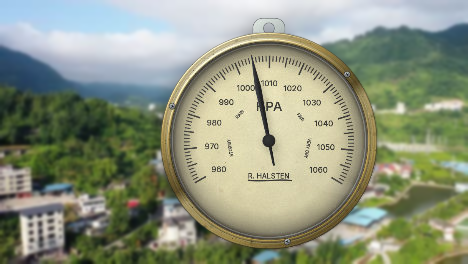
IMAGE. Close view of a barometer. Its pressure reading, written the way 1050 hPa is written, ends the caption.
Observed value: 1005 hPa
